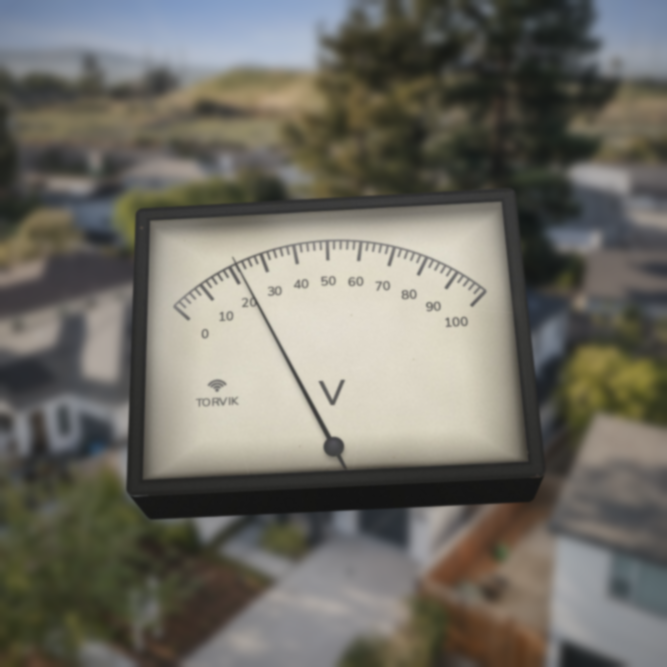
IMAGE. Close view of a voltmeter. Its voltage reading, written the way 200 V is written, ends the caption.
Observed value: 22 V
